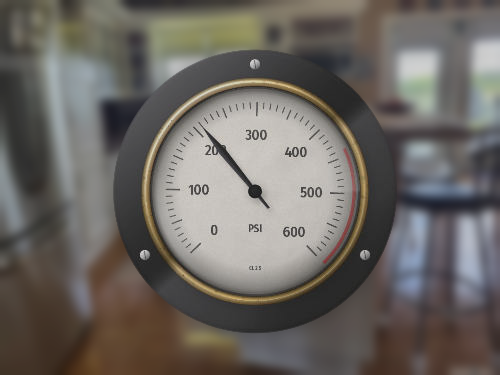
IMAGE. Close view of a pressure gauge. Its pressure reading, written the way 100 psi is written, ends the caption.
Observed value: 210 psi
